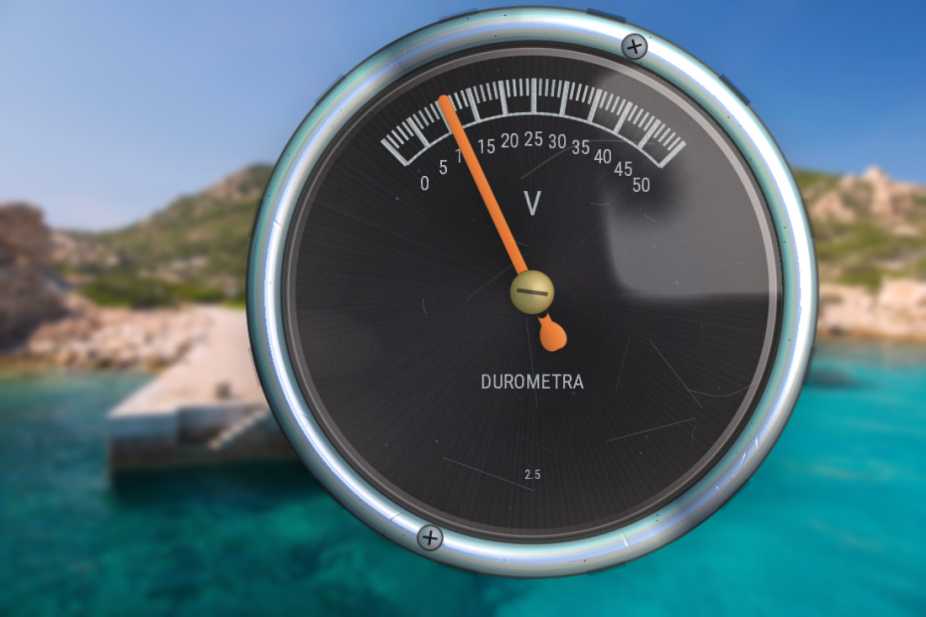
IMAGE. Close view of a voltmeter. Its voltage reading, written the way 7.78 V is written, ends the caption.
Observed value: 11 V
